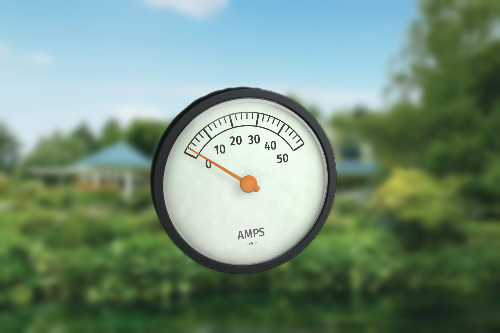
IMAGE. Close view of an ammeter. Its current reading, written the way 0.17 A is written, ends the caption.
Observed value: 2 A
